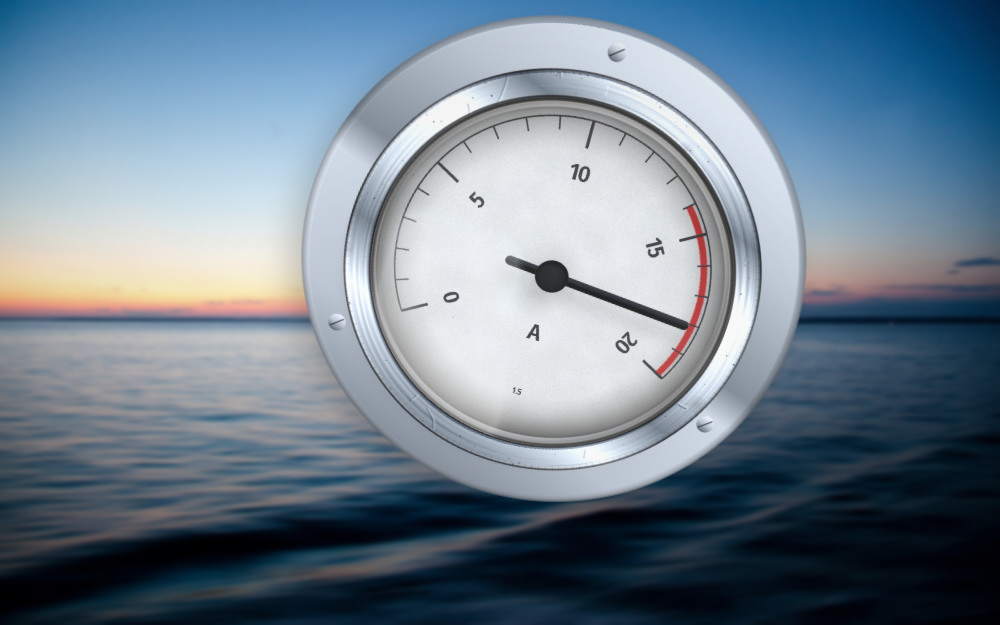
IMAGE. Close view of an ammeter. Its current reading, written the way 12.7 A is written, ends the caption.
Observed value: 18 A
